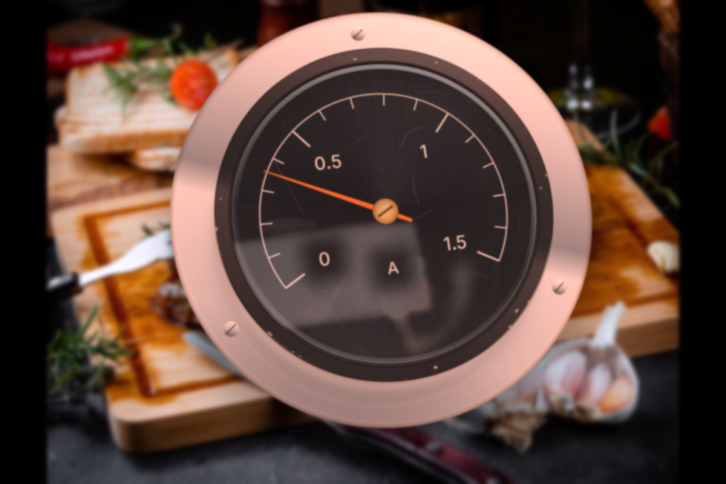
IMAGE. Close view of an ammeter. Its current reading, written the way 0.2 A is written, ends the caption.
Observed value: 0.35 A
